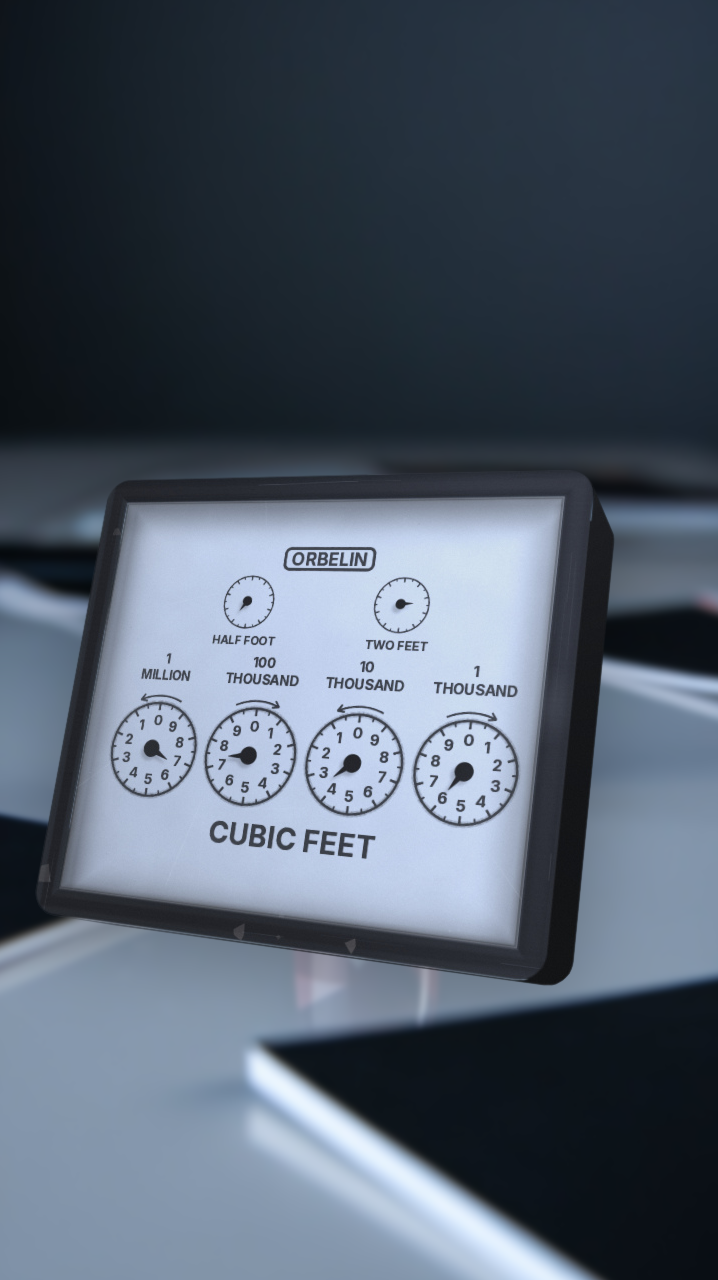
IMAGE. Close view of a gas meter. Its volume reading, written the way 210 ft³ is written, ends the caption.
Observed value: 673600 ft³
